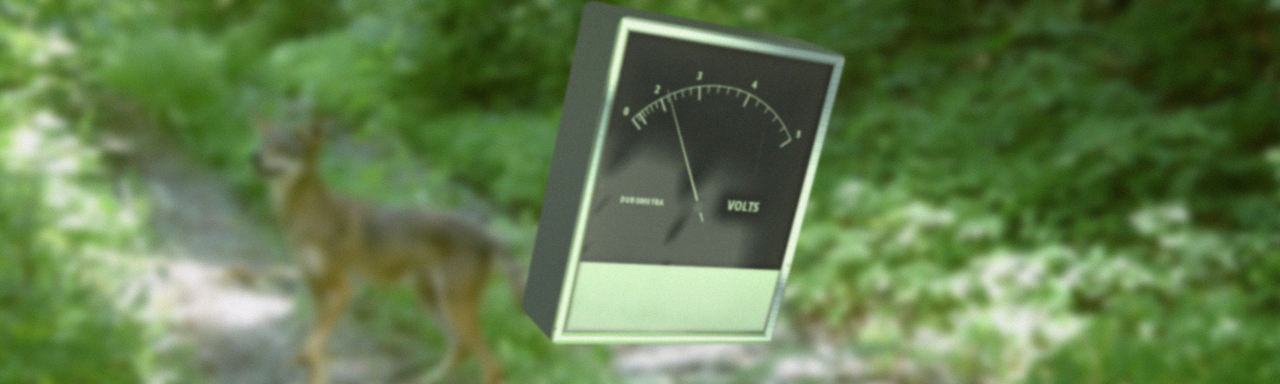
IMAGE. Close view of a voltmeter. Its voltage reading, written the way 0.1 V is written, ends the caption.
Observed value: 2.2 V
